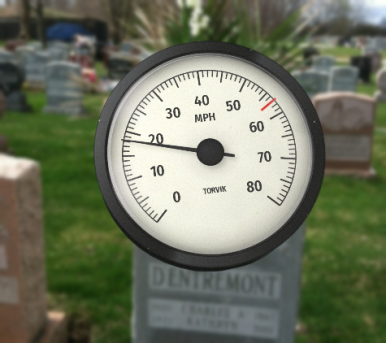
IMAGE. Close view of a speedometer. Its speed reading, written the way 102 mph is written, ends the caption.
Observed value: 18 mph
